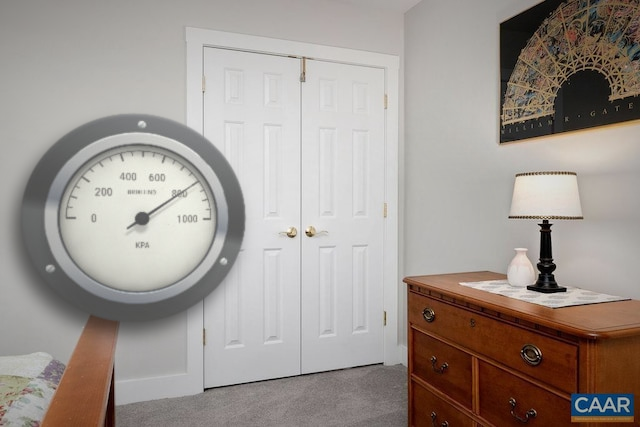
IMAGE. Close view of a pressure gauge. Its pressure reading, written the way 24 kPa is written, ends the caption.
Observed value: 800 kPa
